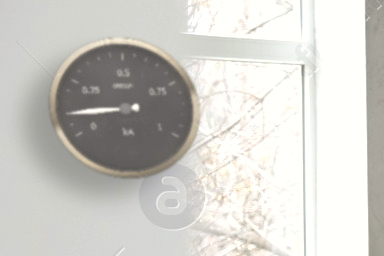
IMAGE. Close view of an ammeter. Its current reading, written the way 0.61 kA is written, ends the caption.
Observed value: 0.1 kA
